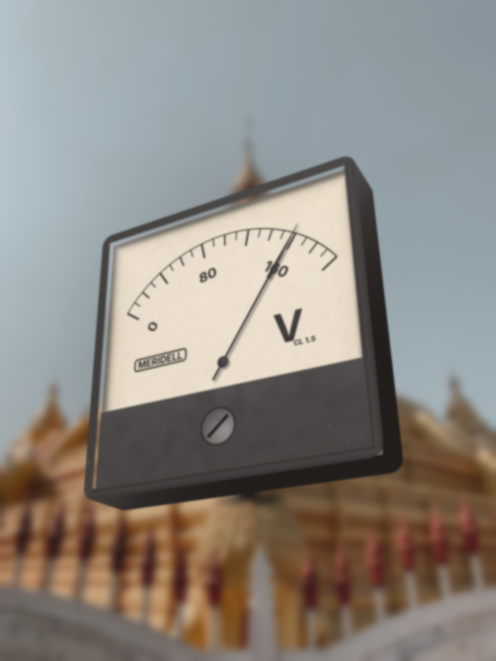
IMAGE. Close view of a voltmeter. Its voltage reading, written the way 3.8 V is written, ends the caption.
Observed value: 160 V
